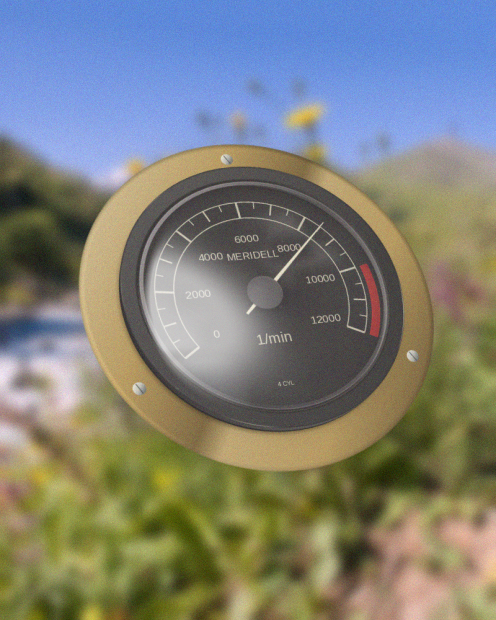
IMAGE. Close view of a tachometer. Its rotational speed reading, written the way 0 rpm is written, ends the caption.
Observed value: 8500 rpm
